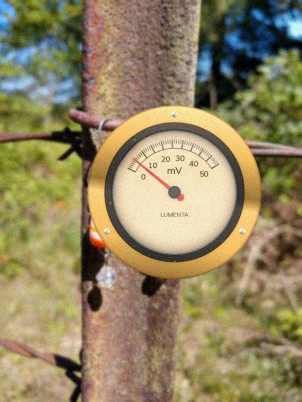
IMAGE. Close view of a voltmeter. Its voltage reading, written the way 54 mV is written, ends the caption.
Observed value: 5 mV
